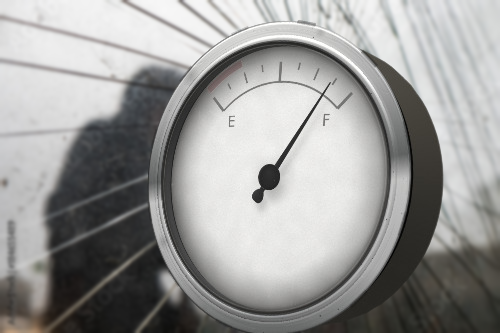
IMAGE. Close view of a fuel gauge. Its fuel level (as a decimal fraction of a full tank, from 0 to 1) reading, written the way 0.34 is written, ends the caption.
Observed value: 0.875
